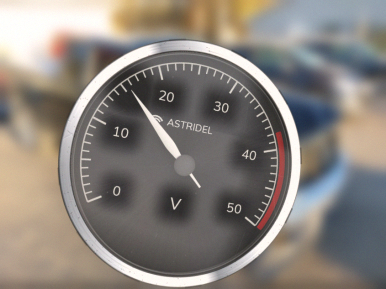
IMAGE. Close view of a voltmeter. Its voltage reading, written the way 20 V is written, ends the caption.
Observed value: 15.5 V
